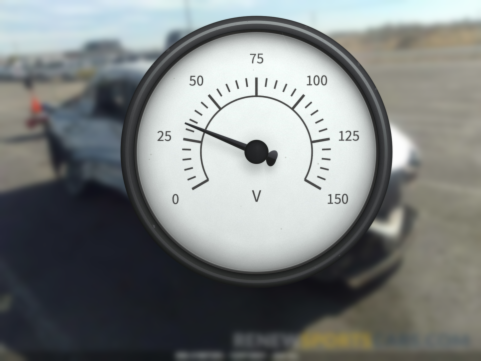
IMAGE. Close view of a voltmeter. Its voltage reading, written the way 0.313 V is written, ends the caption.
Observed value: 32.5 V
